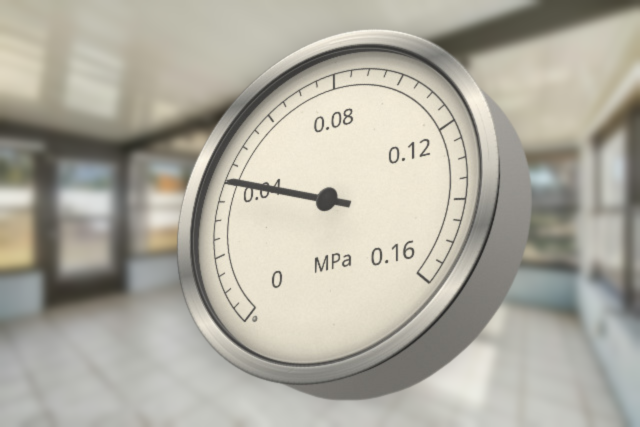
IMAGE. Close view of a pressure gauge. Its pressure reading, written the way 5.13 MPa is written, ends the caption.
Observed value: 0.04 MPa
